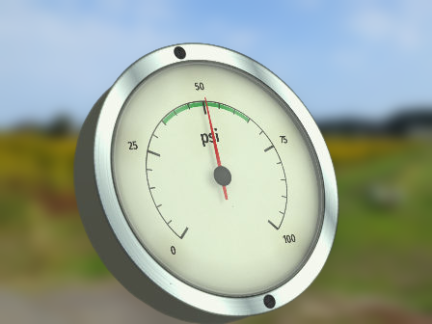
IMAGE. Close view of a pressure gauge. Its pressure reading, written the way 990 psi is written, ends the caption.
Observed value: 50 psi
